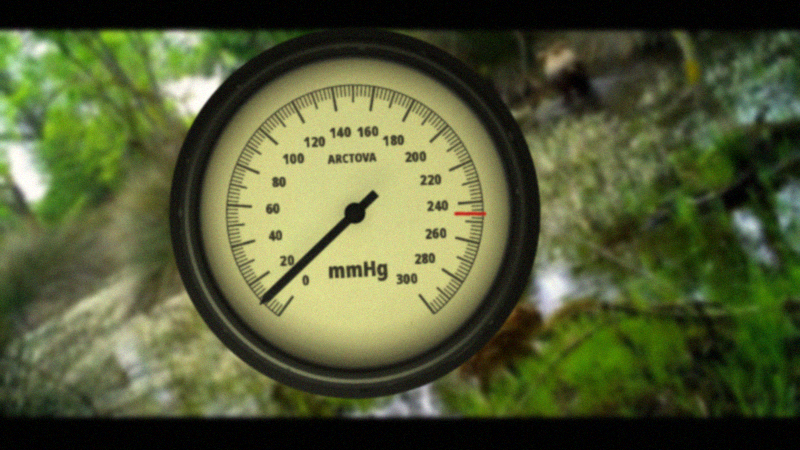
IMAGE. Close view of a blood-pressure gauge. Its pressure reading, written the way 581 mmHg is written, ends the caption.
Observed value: 10 mmHg
